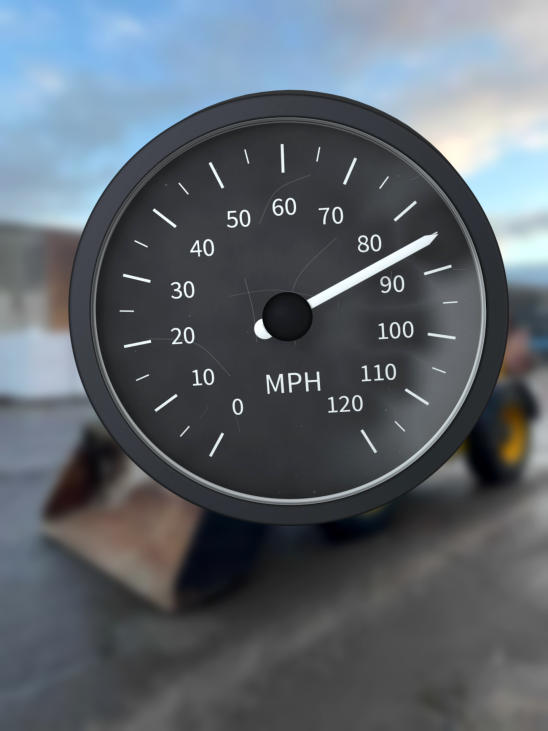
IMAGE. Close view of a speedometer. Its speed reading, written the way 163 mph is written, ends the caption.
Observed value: 85 mph
